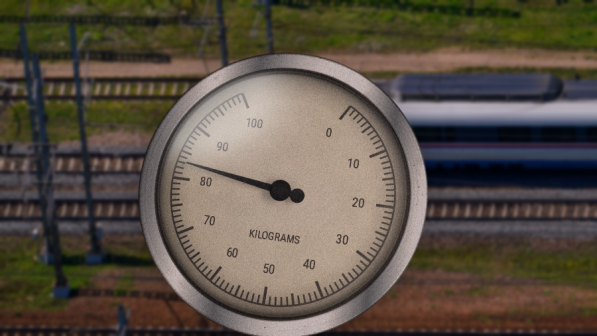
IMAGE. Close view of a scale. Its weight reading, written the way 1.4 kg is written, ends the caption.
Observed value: 83 kg
